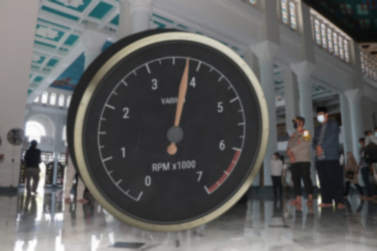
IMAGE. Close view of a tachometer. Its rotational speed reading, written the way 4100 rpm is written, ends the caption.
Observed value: 3750 rpm
